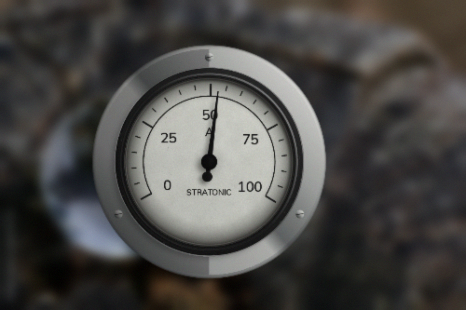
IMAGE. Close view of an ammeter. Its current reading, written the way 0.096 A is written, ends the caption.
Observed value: 52.5 A
